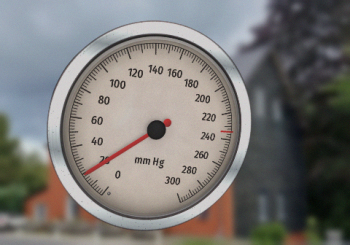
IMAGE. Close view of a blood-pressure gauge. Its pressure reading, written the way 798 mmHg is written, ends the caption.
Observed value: 20 mmHg
